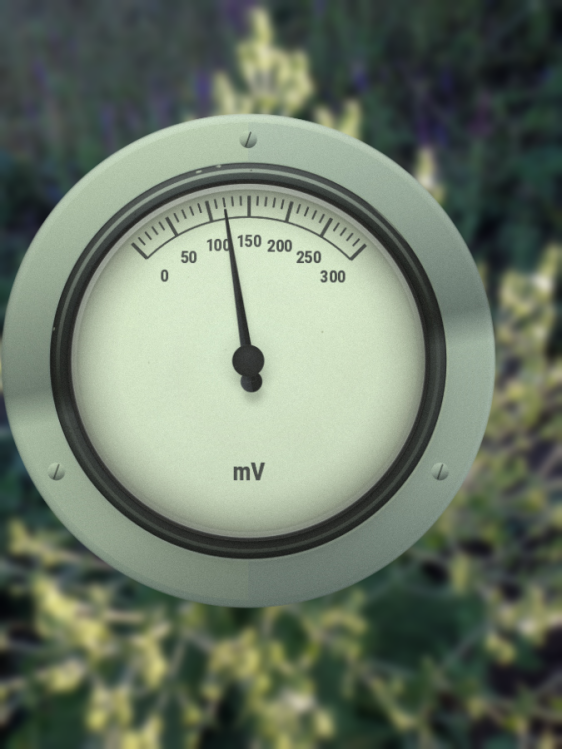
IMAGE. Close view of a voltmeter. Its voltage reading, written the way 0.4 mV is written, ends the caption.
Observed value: 120 mV
